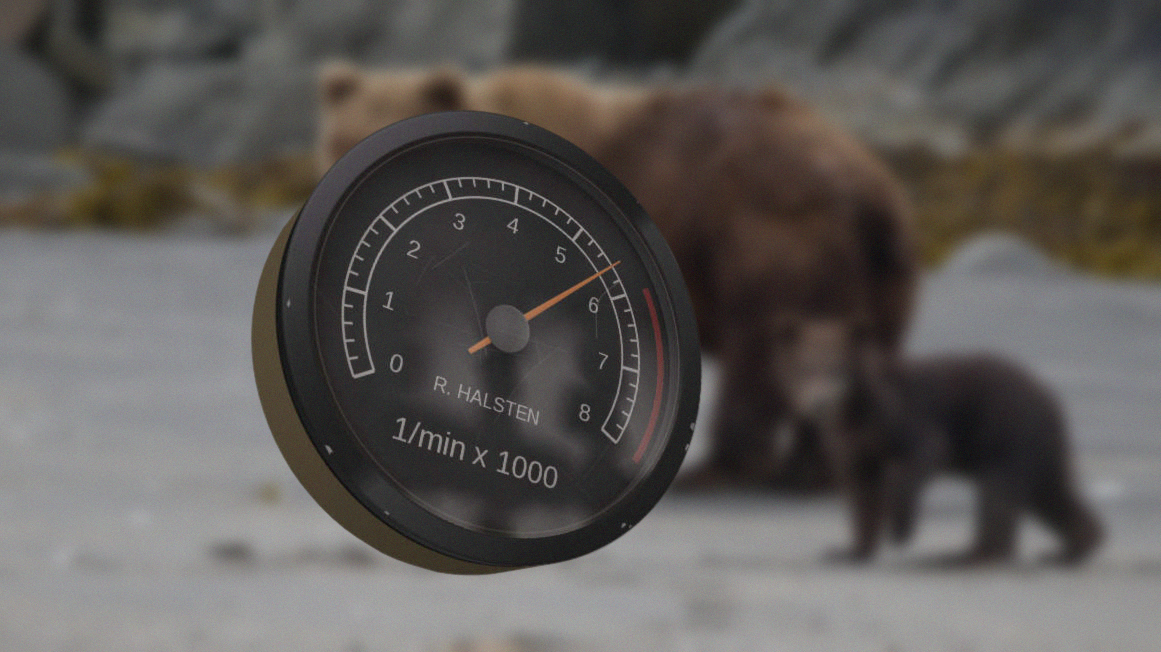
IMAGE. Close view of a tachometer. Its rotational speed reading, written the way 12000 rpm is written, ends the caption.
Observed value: 5600 rpm
